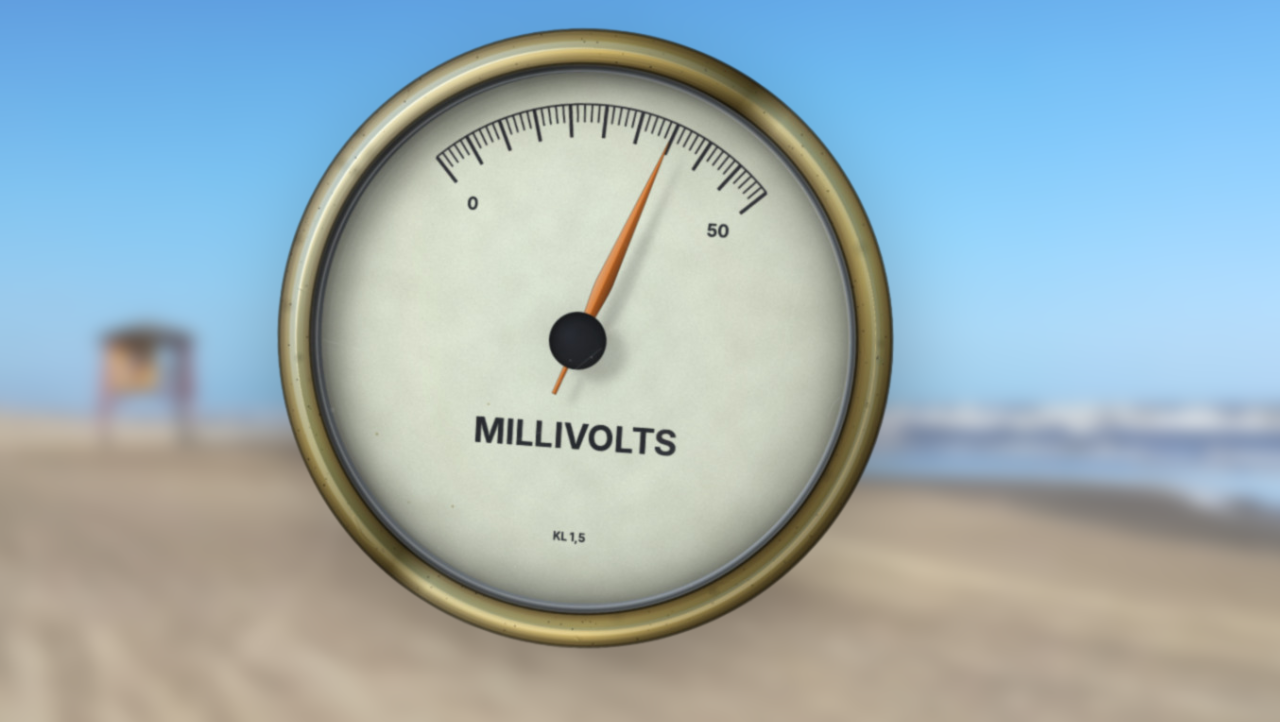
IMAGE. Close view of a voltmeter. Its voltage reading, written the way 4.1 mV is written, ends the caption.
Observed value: 35 mV
